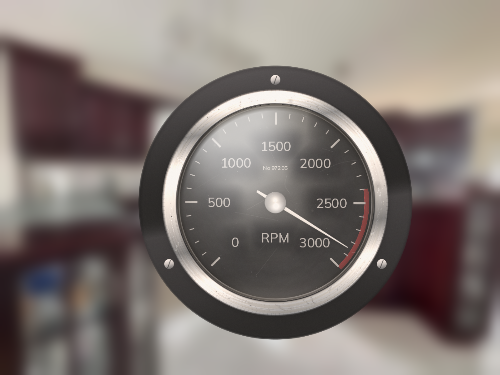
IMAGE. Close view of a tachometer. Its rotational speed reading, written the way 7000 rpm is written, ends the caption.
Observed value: 2850 rpm
